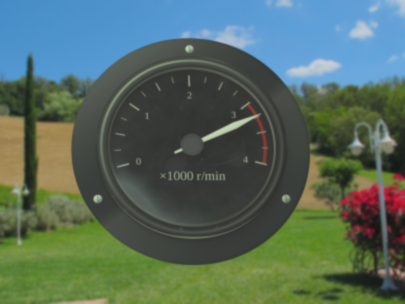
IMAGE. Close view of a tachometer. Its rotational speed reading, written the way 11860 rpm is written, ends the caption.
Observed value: 3250 rpm
